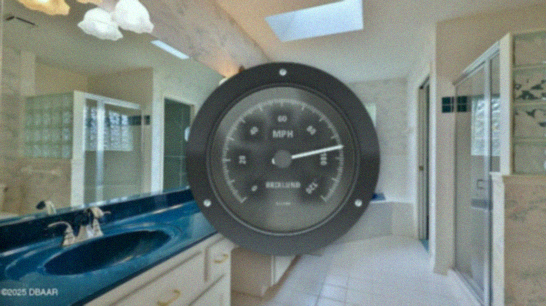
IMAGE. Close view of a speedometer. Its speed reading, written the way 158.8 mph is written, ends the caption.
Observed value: 95 mph
